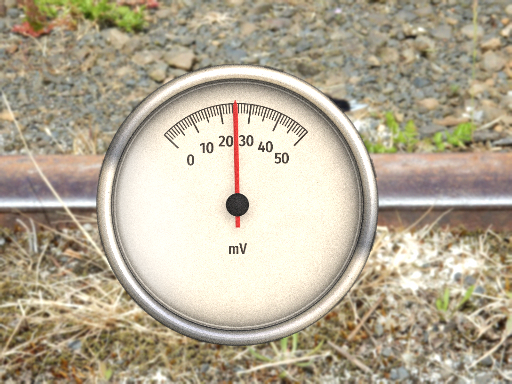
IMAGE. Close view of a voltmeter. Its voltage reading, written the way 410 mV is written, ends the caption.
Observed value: 25 mV
